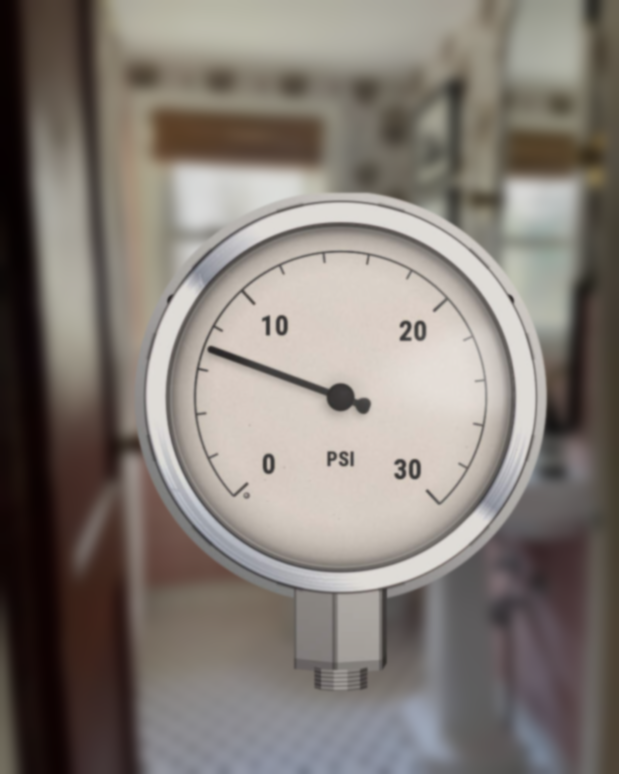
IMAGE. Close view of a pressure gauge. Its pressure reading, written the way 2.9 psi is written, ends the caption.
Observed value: 7 psi
